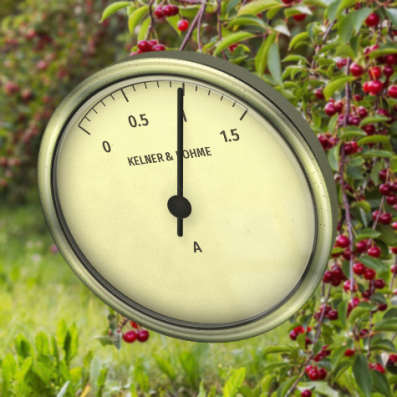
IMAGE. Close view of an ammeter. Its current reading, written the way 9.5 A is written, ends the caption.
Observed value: 1 A
